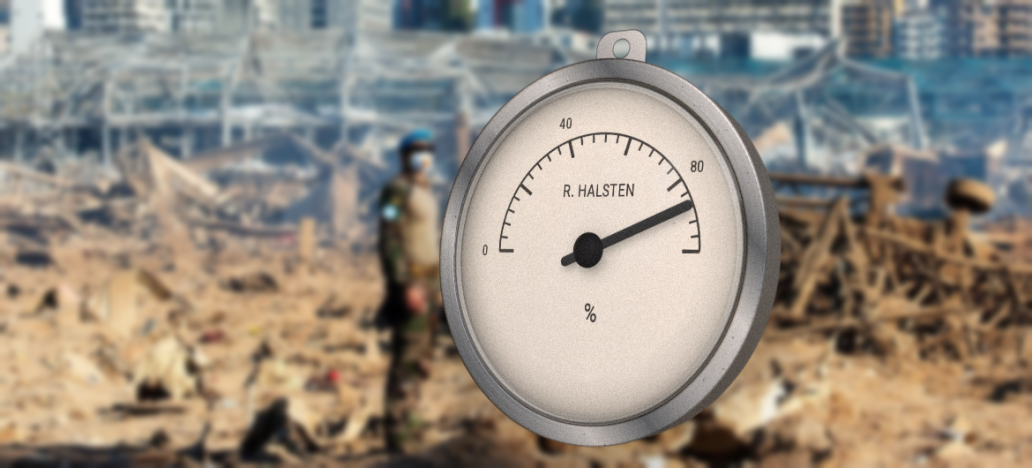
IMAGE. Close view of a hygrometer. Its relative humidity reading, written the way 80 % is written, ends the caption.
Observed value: 88 %
